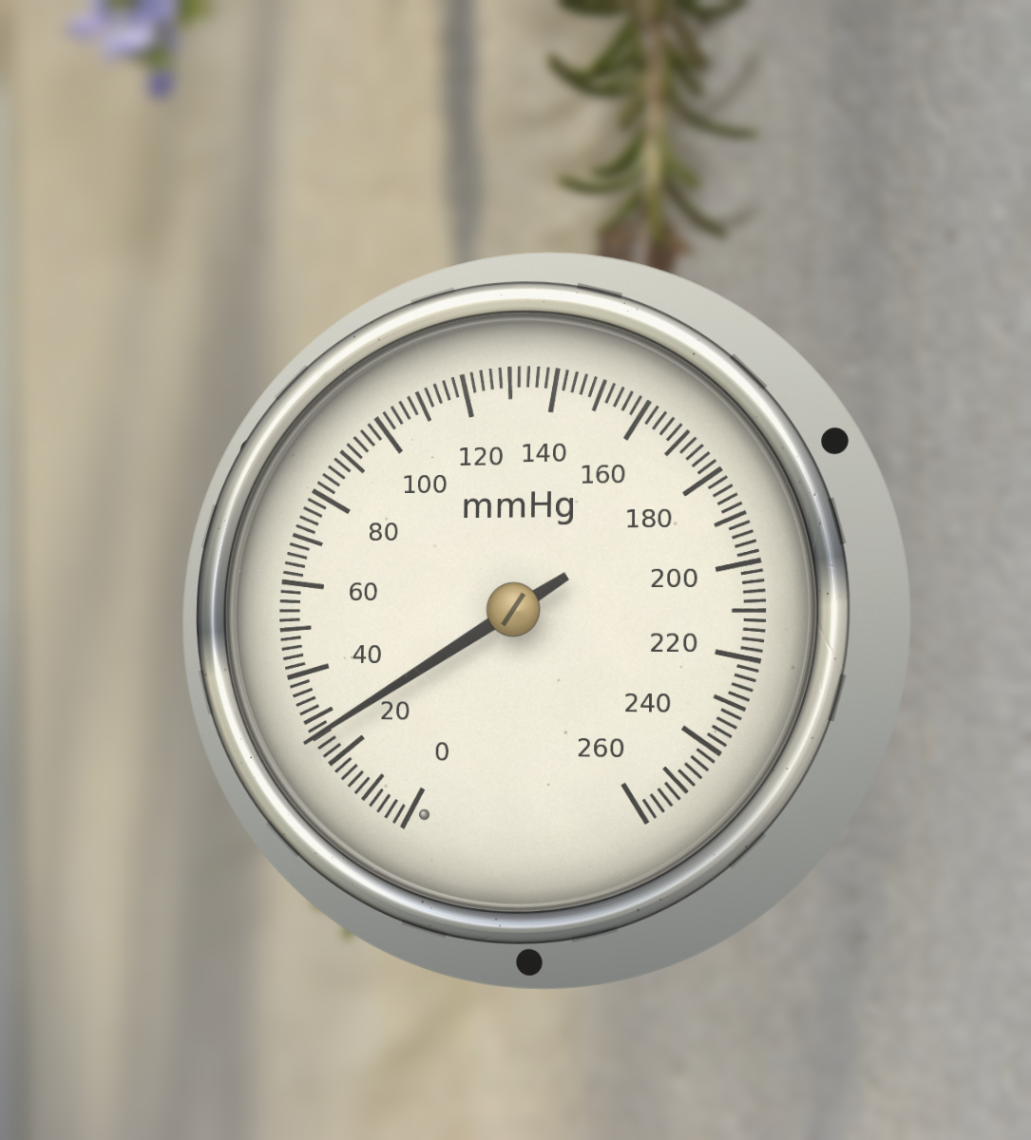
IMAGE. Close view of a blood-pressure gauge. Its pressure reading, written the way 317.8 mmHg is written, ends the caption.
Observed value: 26 mmHg
